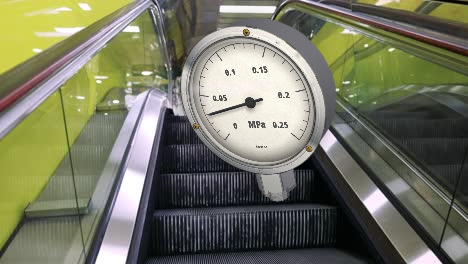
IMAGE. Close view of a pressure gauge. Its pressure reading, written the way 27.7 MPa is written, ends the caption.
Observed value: 0.03 MPa
